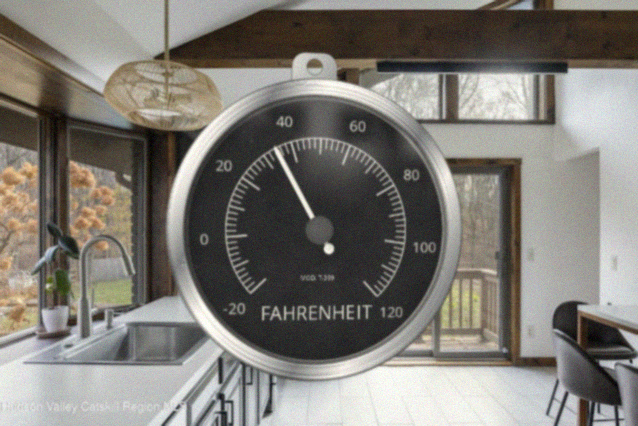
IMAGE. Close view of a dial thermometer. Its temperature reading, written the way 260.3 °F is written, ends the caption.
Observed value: 34 °F
